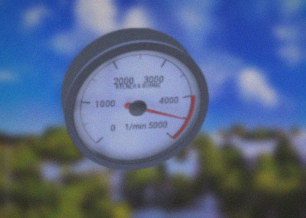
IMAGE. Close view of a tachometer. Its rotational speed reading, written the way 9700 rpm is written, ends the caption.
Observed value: 4500 rpm
